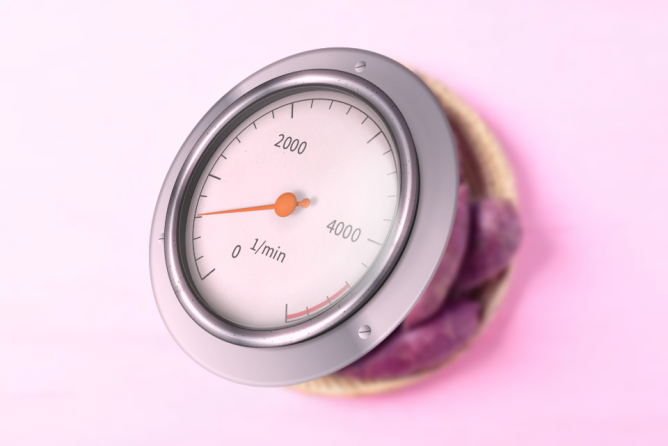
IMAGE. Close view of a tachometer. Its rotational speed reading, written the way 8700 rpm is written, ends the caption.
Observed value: 600 rpm
